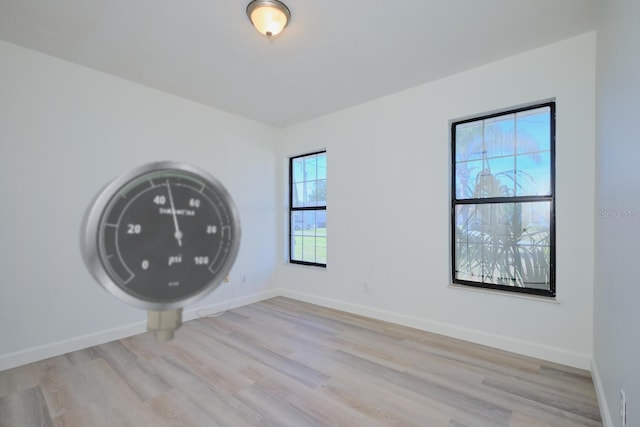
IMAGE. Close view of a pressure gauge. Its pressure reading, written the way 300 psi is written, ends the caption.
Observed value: 45 psi
